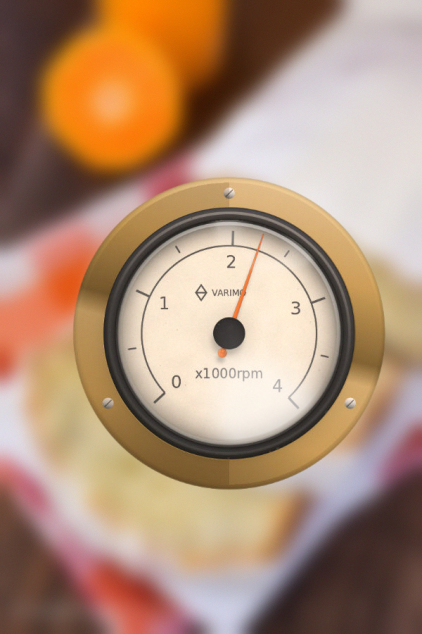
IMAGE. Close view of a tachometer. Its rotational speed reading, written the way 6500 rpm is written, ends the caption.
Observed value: 2250 rpm
